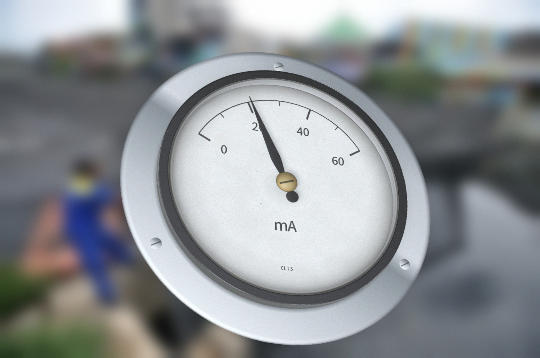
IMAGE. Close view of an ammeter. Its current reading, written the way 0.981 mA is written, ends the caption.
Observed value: 20 mA
